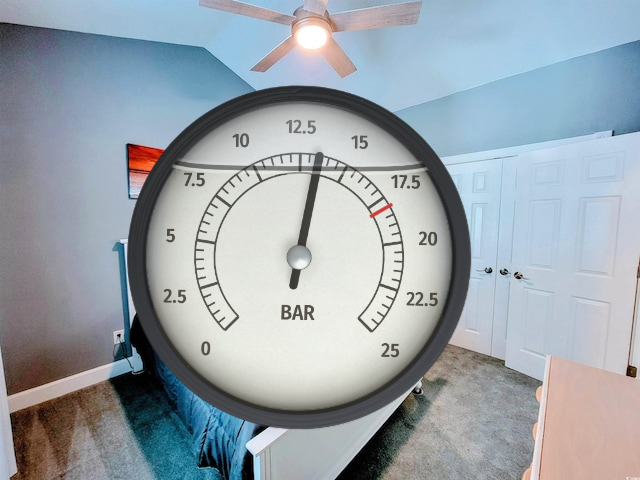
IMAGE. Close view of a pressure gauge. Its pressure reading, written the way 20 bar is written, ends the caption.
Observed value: 13.5 bar
